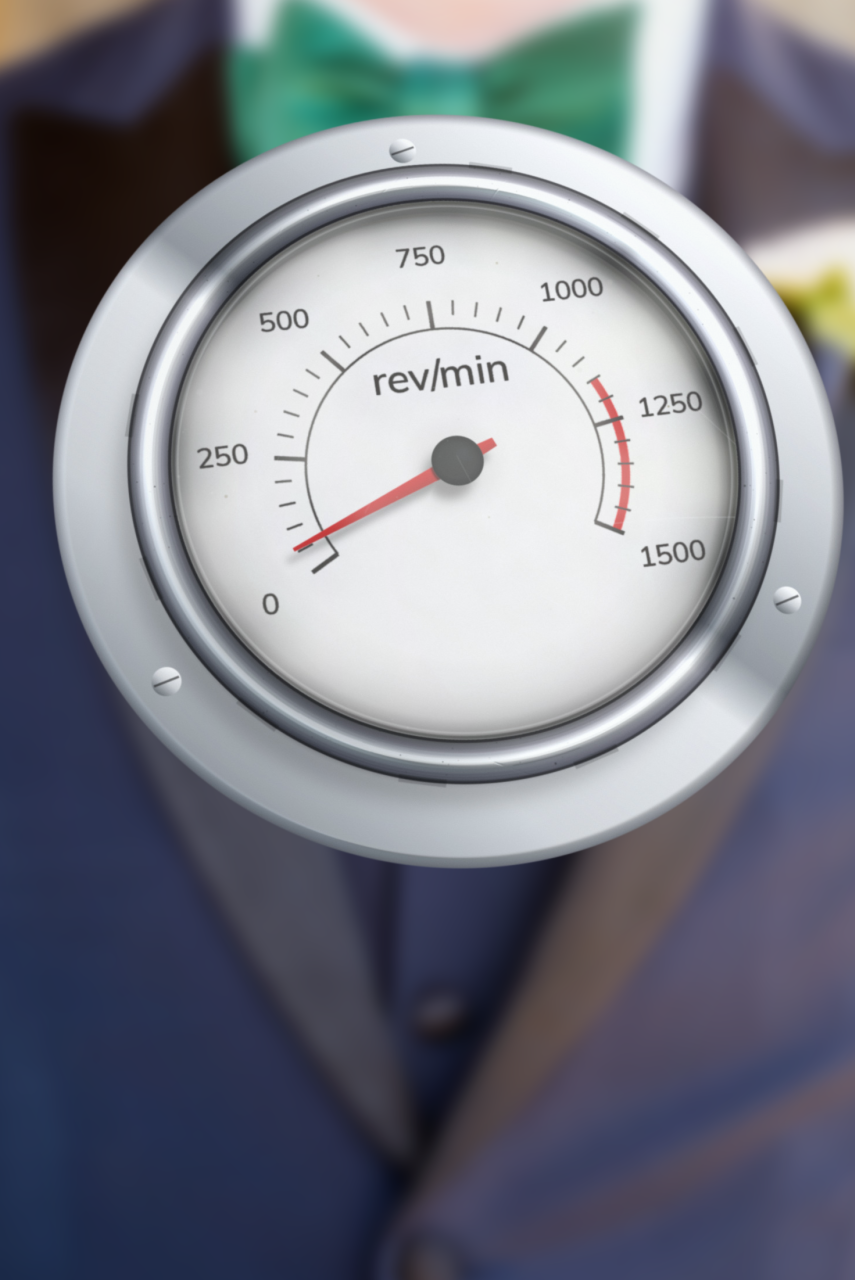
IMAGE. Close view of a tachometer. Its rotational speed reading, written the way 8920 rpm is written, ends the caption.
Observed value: 50 rpm
